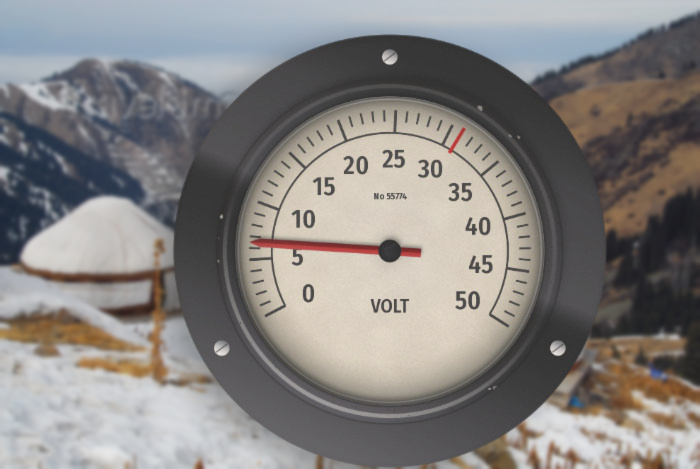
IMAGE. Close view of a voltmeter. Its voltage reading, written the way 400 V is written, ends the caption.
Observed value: 6.5 V
